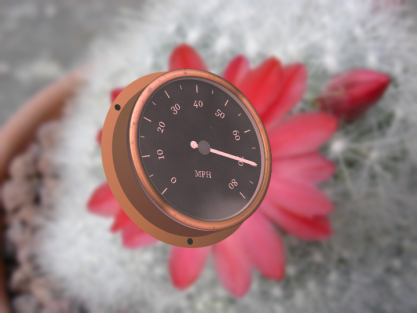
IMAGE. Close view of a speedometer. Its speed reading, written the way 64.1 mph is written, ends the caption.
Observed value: 70 mph
